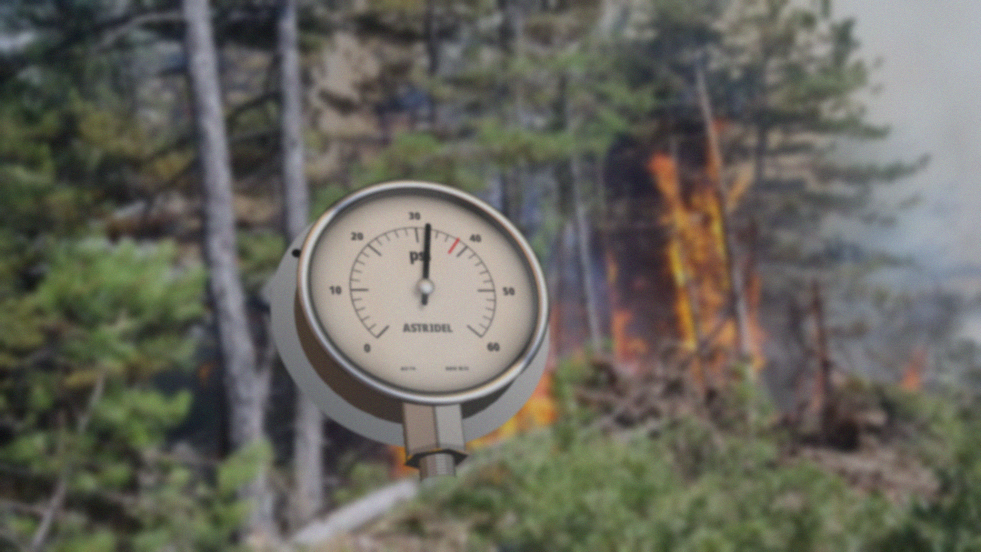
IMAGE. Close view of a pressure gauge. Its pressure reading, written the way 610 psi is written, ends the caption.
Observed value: 32 psi
